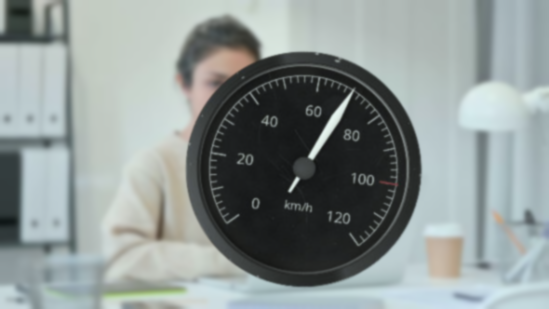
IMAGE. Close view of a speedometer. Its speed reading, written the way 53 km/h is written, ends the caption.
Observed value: 70 km/h
